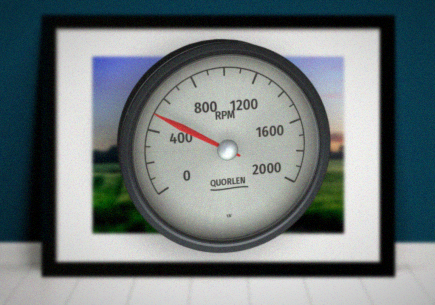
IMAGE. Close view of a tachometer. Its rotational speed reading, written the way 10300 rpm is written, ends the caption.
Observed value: 500 rpm
